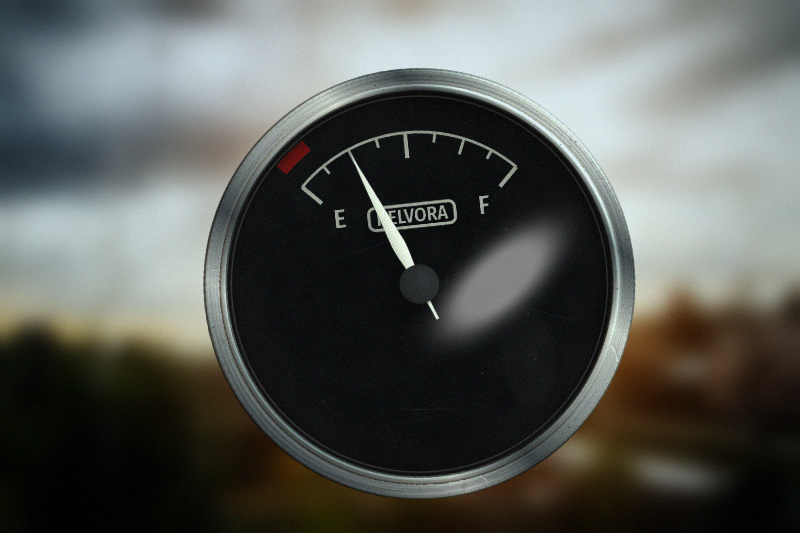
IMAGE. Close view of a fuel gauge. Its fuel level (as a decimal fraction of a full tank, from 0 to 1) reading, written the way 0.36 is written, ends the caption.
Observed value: 0.25
